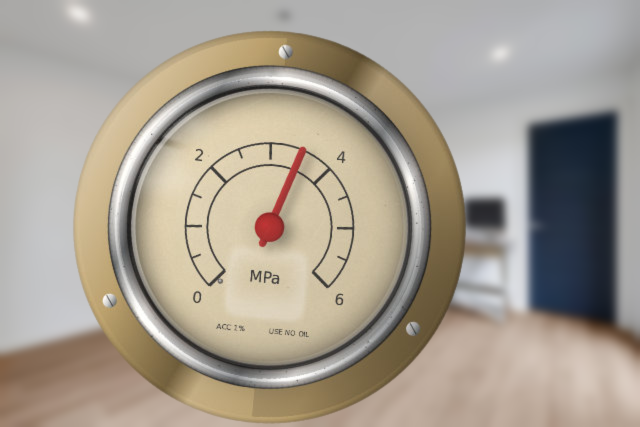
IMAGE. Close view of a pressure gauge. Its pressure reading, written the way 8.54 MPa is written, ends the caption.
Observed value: 3.5 MPa
